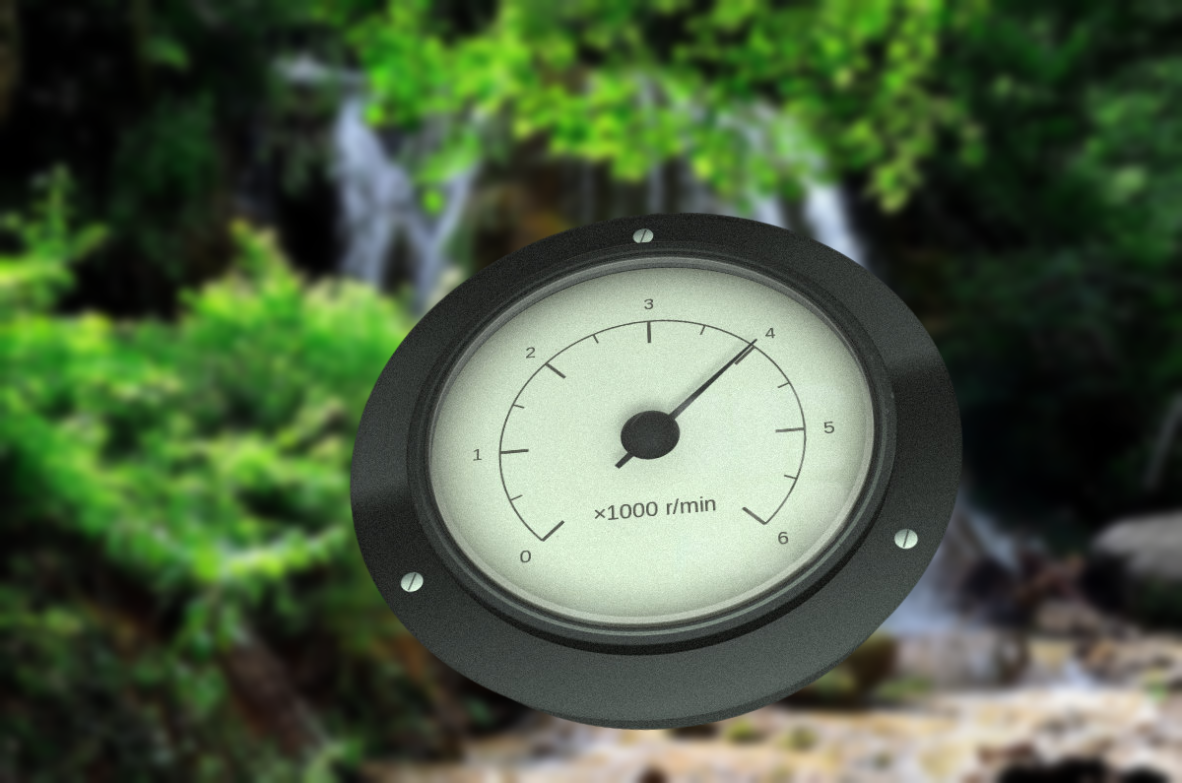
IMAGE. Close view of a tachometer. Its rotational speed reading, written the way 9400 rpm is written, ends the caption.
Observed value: 4000 rpm
